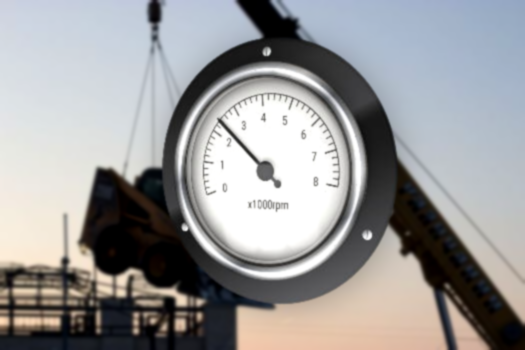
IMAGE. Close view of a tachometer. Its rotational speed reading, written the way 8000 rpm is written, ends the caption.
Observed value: 2400 rpm
